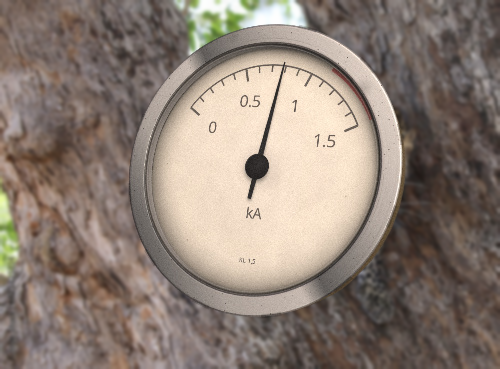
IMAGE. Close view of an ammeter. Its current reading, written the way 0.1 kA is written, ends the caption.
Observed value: 0.8 kA
